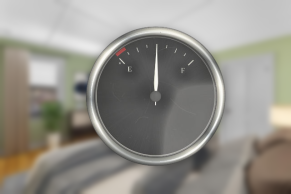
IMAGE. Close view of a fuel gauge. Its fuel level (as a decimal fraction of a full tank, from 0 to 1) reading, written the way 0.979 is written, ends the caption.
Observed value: 0.5
